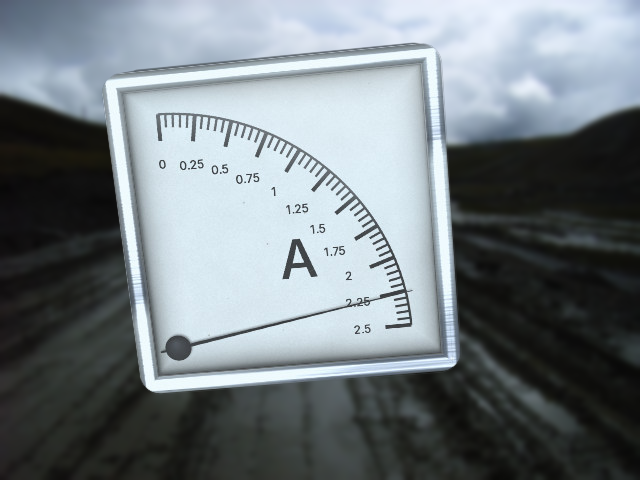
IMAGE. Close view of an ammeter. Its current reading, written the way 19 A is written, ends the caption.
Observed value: 2.25 A
